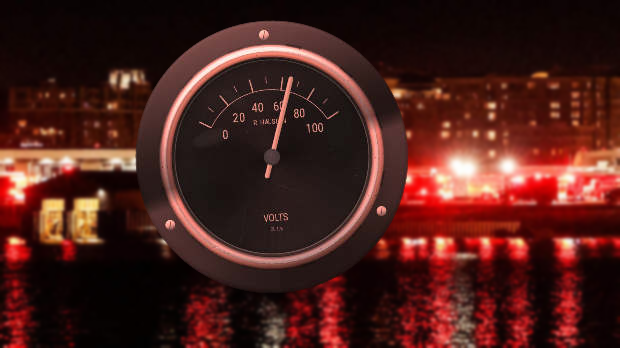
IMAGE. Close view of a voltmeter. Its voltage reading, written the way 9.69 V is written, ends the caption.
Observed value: 65 V
